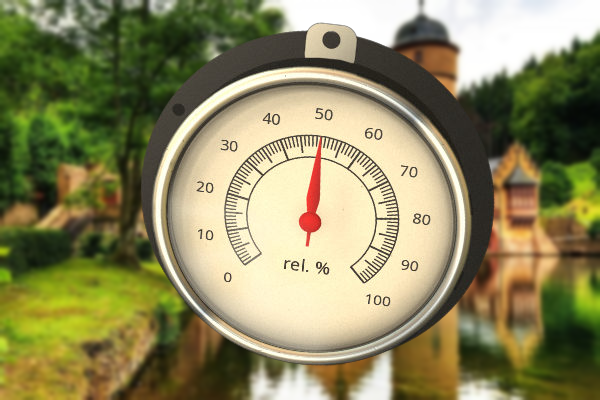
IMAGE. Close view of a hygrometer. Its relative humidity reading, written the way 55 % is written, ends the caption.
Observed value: 50 %
